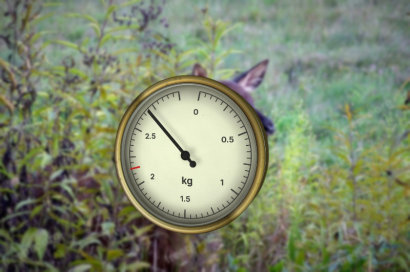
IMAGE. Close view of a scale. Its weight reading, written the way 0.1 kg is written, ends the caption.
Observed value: 2.7 kg
